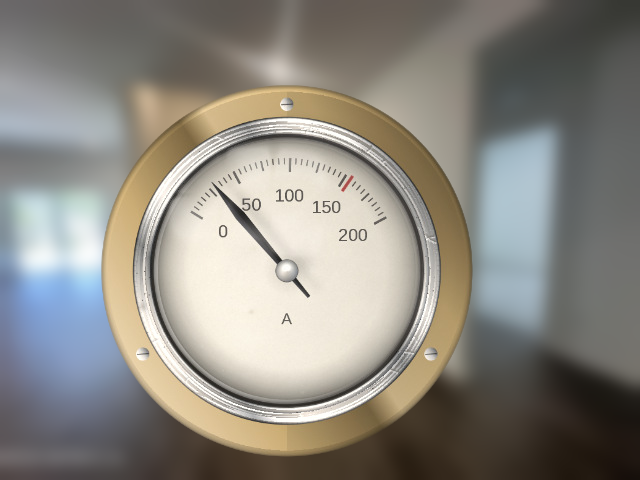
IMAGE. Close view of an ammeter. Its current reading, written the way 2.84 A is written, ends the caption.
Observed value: 30 A
